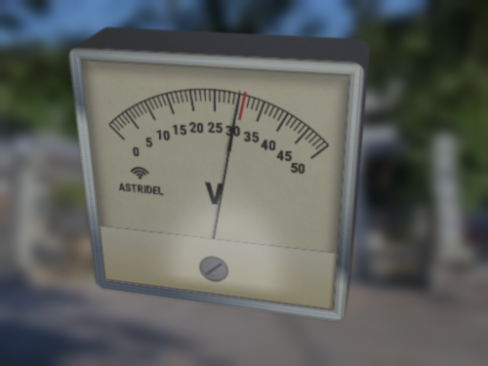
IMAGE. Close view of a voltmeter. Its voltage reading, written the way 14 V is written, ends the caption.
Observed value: 30 V
